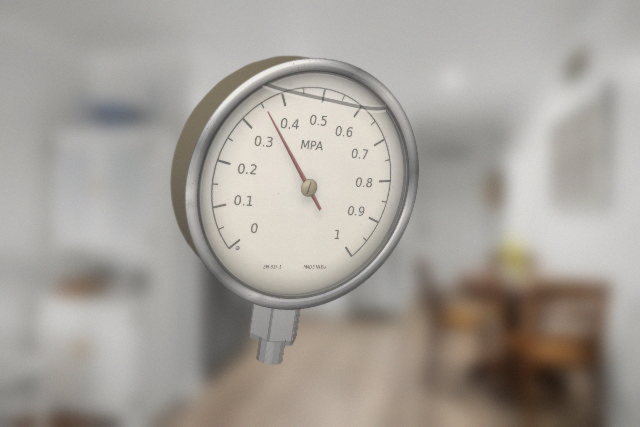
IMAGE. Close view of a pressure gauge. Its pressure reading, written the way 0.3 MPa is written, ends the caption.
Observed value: 0.35 MPa
